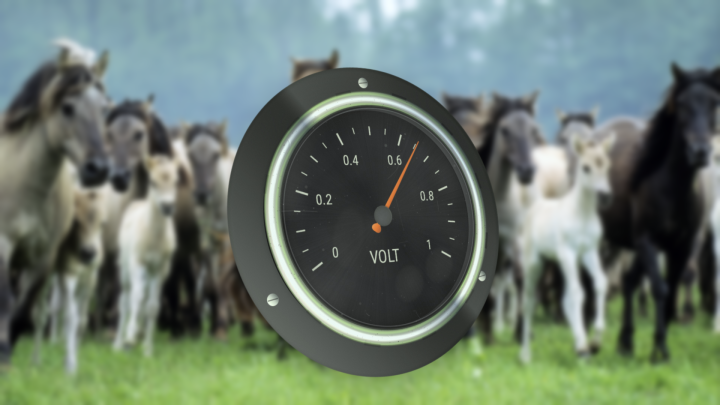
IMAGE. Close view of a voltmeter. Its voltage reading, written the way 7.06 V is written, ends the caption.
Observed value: 0.65 V
